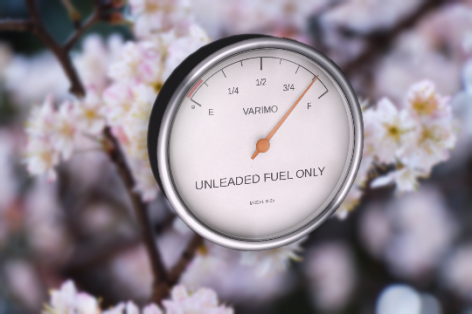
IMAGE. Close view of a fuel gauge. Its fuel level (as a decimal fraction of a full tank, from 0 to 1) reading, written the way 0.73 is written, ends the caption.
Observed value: 0.875
